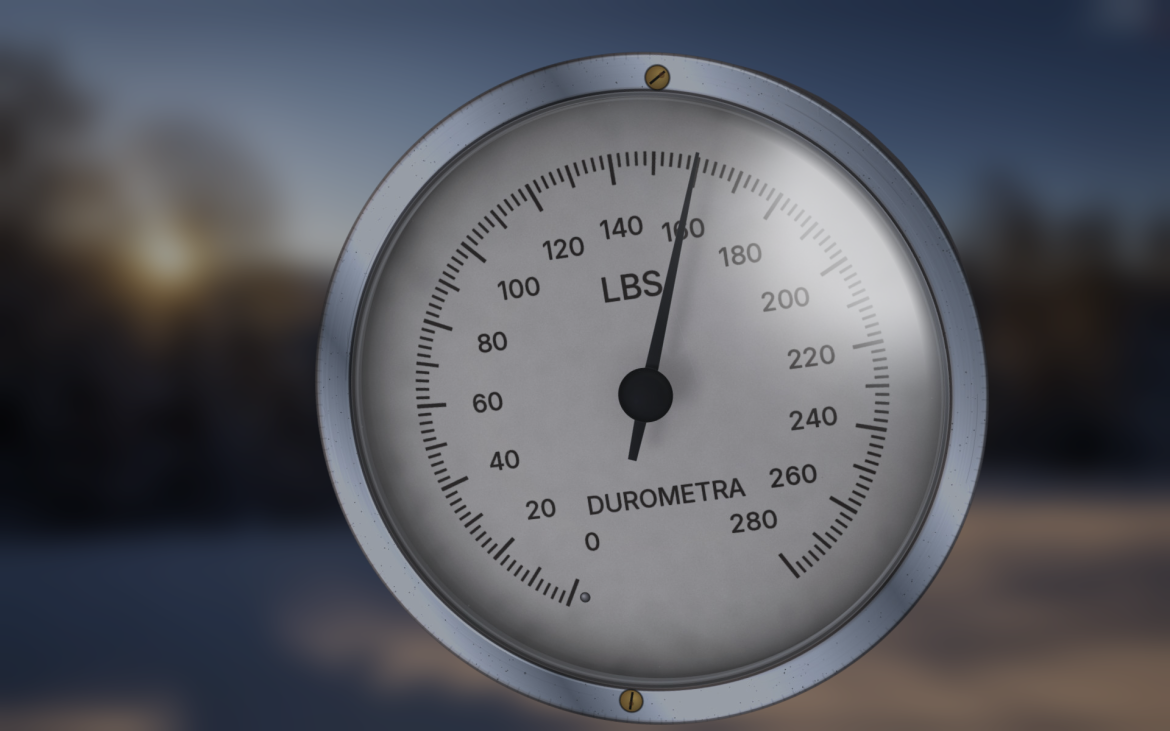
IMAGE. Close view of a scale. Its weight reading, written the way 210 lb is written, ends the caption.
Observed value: 160 lb
